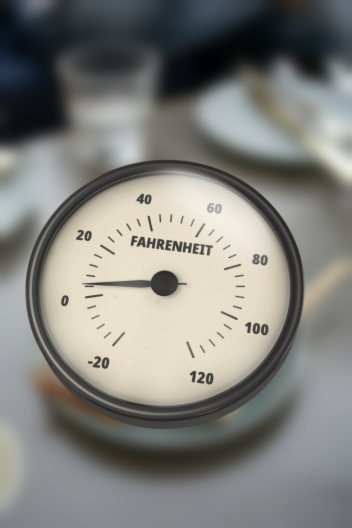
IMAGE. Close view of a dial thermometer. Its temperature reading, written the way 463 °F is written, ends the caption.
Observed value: 4 °F
